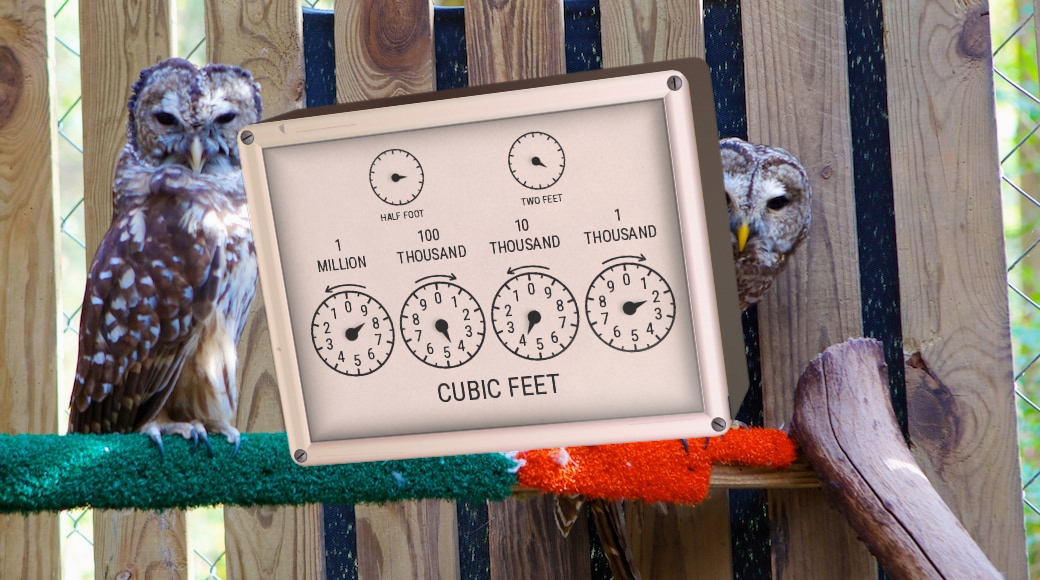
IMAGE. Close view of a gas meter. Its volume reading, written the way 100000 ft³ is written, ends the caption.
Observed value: 844200 ft³
